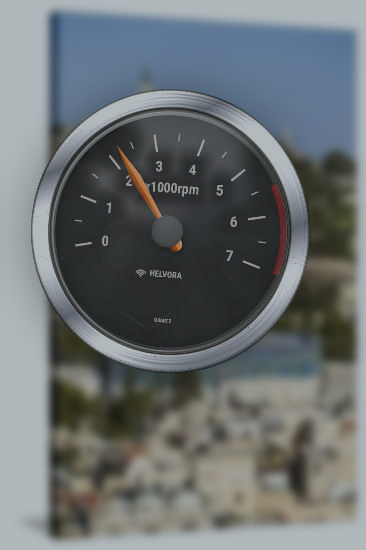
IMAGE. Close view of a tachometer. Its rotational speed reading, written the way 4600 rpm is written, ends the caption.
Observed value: 2250 rpm
